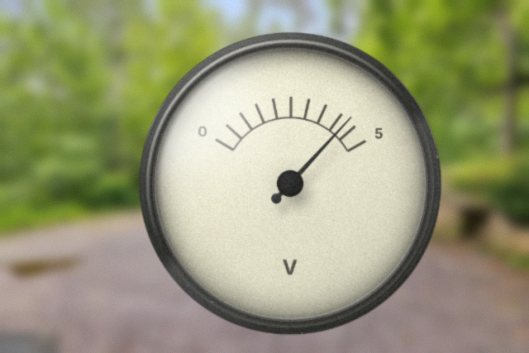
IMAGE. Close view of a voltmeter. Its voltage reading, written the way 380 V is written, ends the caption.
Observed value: 4.25 V
